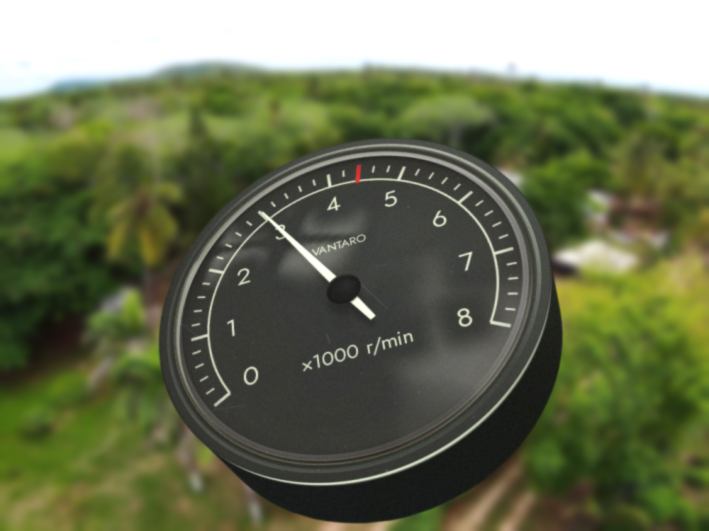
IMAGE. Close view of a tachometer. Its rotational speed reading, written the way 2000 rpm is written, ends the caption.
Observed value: 3000 rpm
